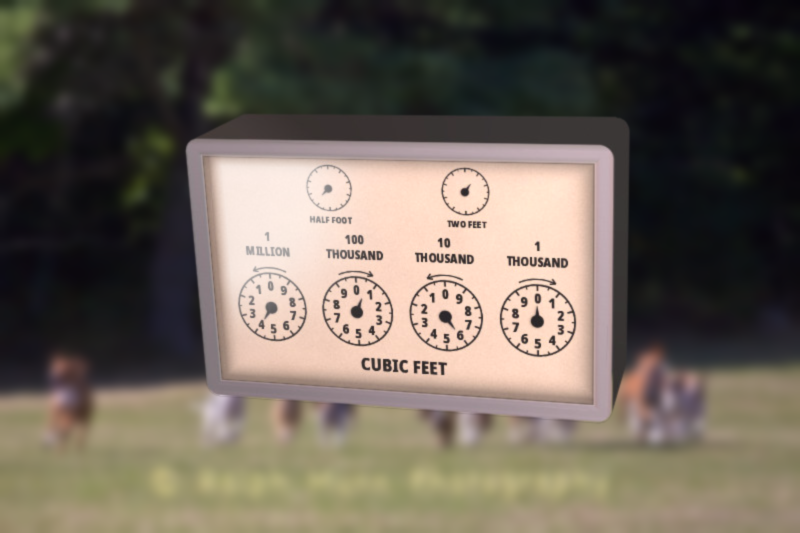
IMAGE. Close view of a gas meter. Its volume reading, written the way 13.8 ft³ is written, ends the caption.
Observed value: 406000 ft³
